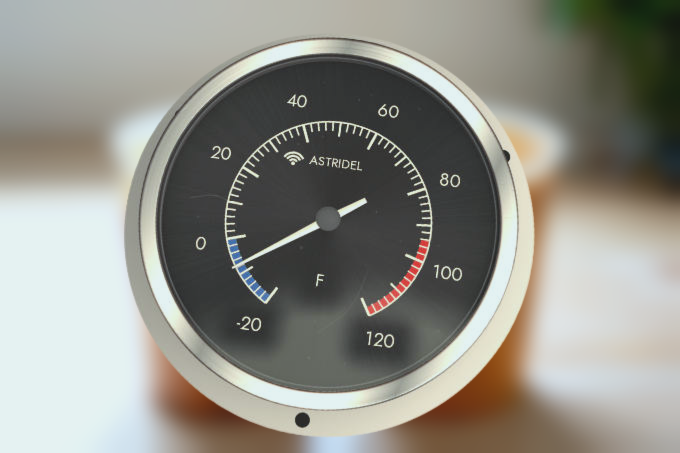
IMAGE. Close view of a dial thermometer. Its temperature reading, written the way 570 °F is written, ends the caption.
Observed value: -8 °F
